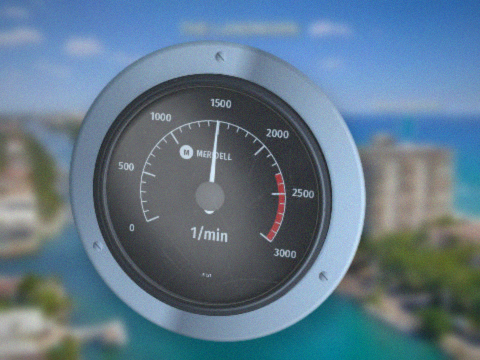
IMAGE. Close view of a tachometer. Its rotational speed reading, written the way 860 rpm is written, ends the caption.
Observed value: 1500 rpm
